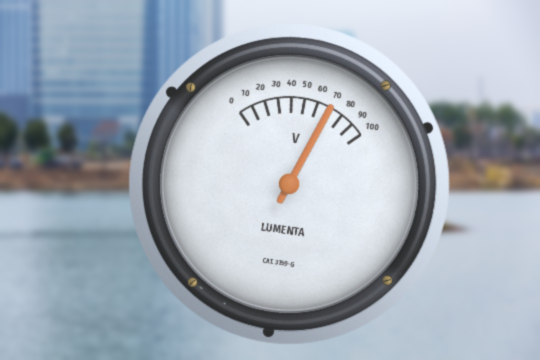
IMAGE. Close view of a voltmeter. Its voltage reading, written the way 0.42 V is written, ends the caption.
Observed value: 70 V
